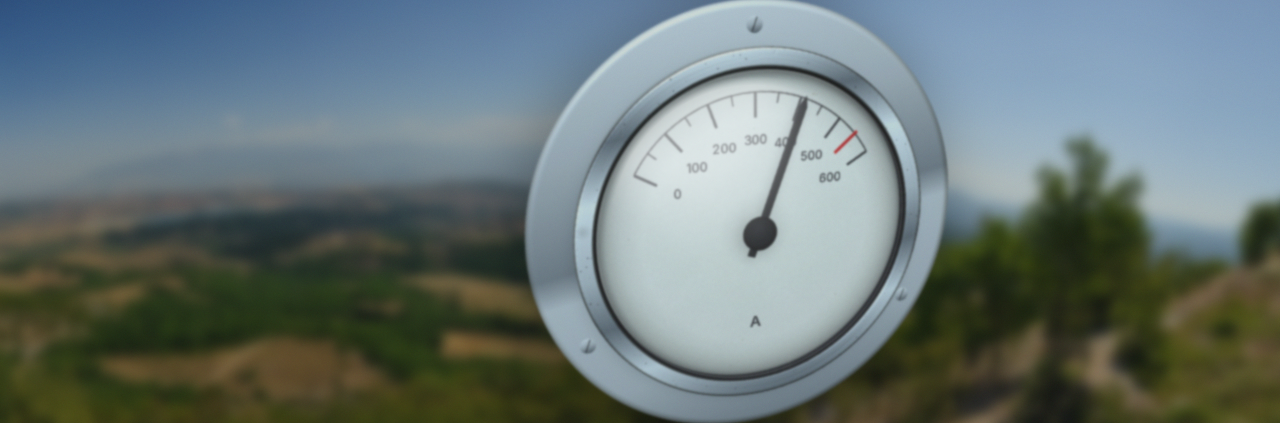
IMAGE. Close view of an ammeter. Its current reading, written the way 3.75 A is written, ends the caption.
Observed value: 400 A
